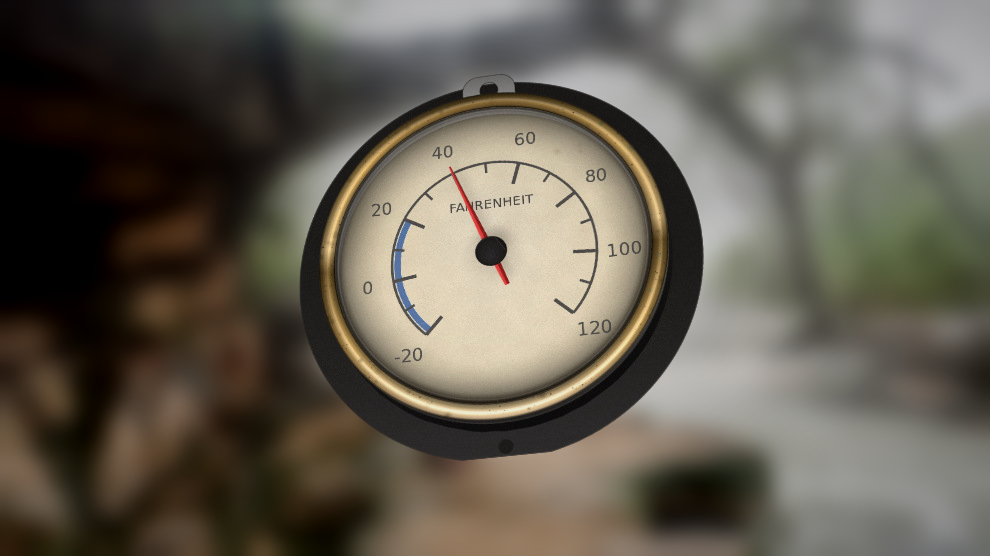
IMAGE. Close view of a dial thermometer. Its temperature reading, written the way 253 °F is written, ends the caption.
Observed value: 40 °F
